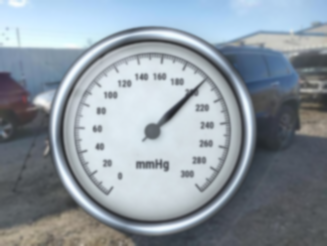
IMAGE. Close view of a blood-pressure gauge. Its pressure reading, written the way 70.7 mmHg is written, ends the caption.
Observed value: 200 mmHg
